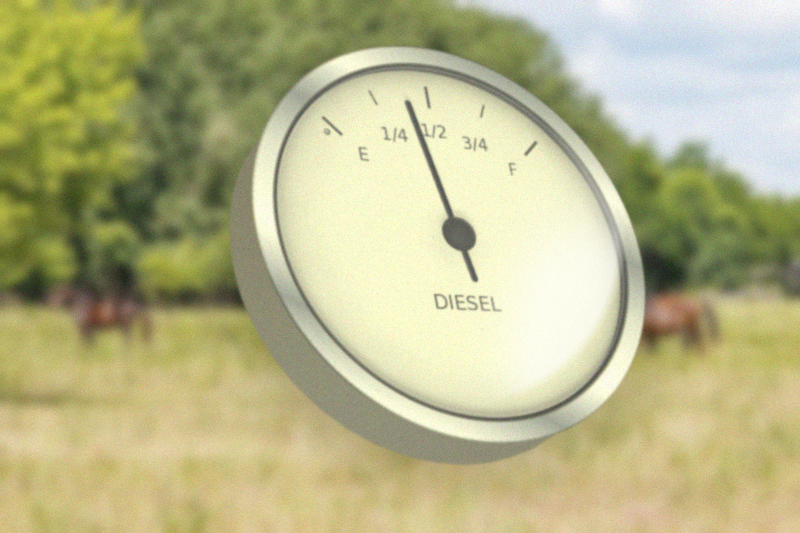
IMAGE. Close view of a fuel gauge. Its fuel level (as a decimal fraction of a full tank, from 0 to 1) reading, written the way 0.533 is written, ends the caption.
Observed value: 0.375
